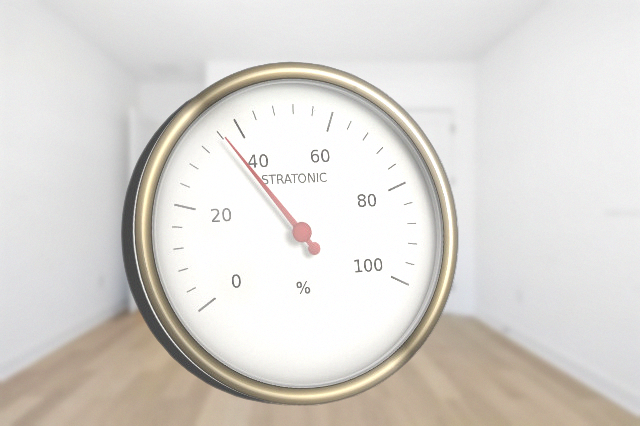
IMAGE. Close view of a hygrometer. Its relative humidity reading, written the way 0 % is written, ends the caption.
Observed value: 36 %
